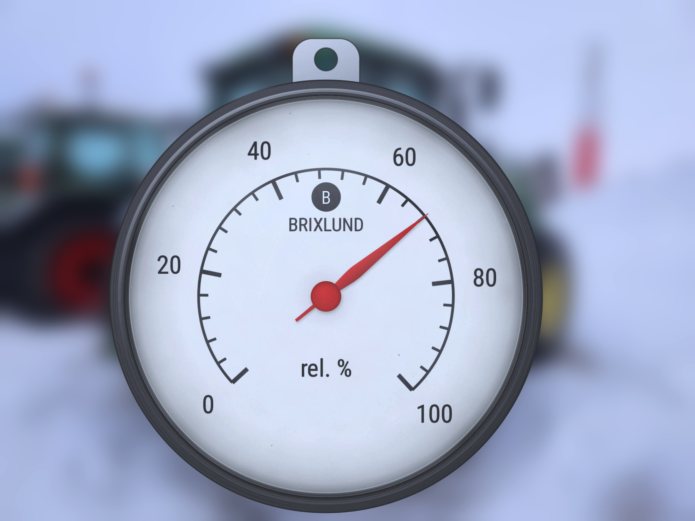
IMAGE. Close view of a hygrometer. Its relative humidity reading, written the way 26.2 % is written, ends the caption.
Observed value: 68 %
